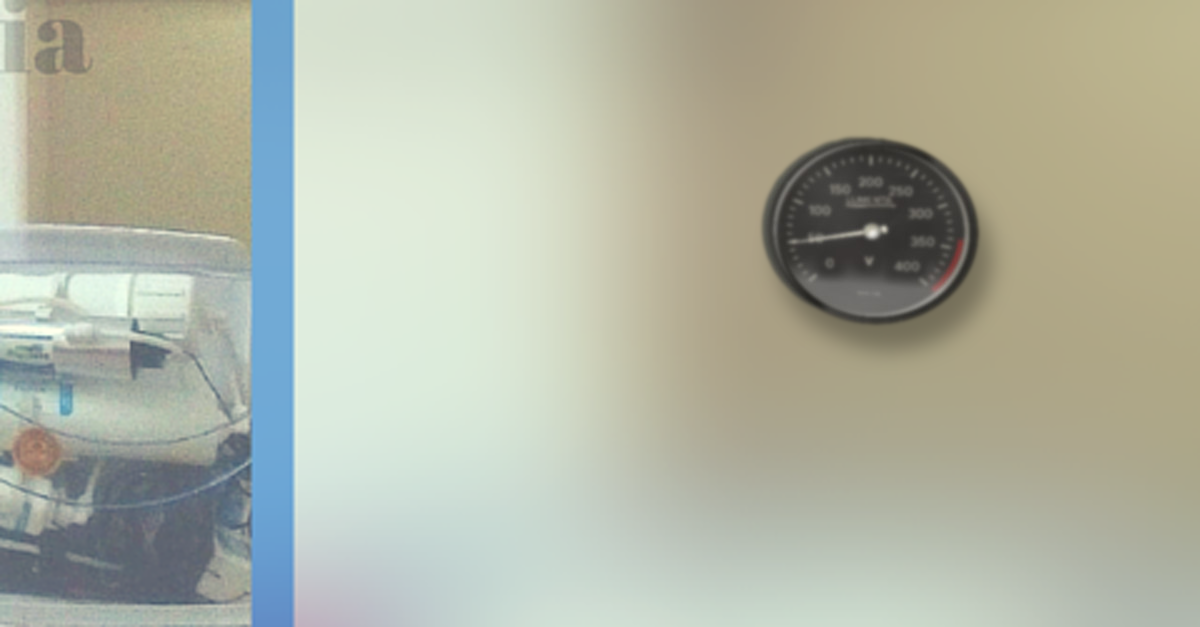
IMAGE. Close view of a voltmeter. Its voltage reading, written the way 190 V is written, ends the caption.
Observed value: 50 V
